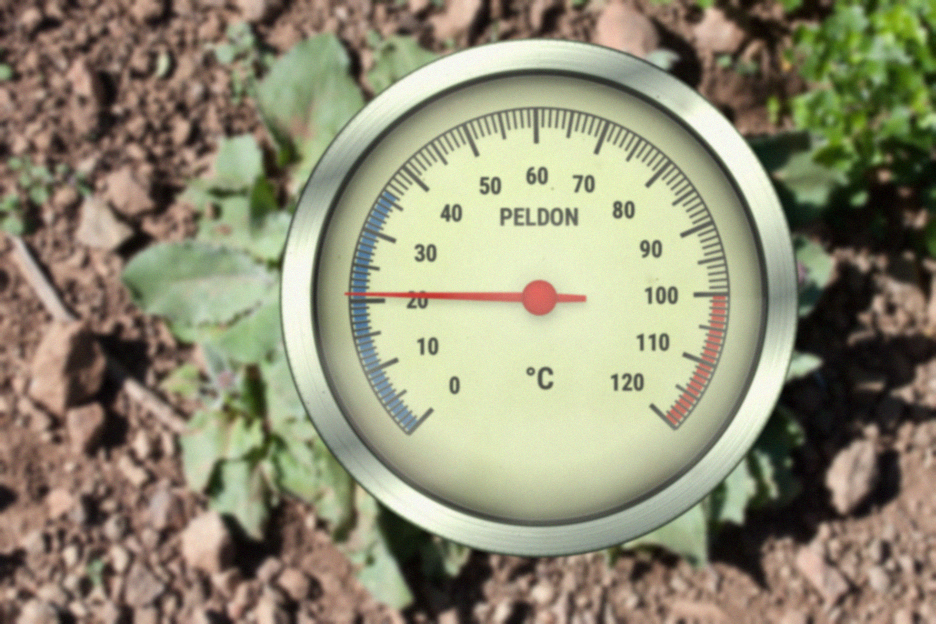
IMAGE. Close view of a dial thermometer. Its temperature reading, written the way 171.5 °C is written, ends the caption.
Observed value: 21 °C
